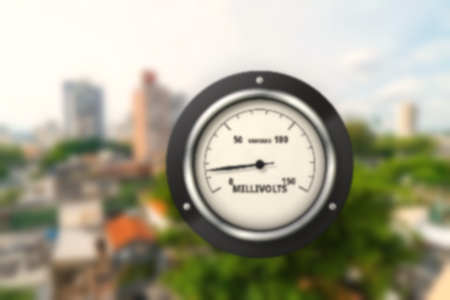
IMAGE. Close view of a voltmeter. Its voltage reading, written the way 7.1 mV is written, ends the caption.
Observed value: 15 mV
